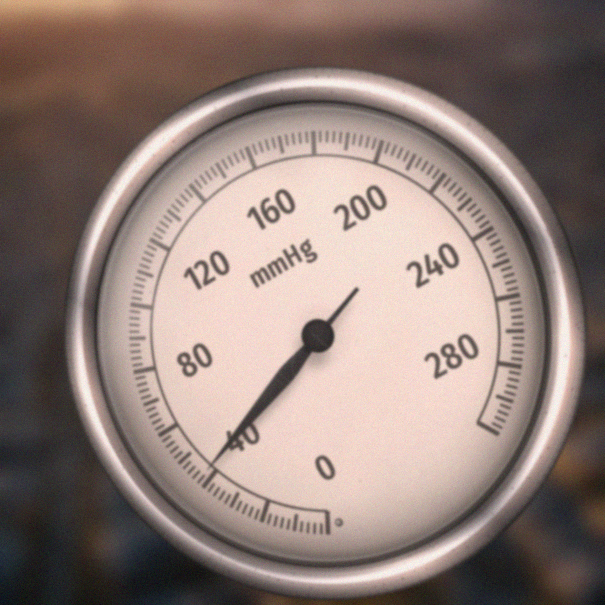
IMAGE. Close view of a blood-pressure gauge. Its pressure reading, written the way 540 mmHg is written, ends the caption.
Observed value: 42 mmHg
